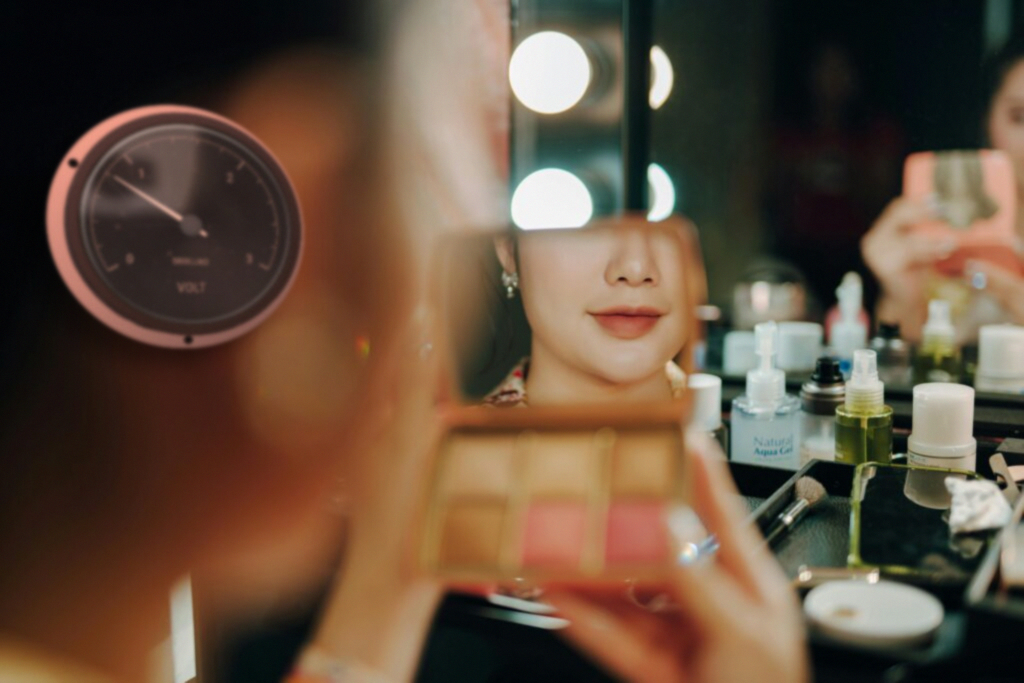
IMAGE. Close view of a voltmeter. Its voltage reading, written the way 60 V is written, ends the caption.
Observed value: 0.8 V
